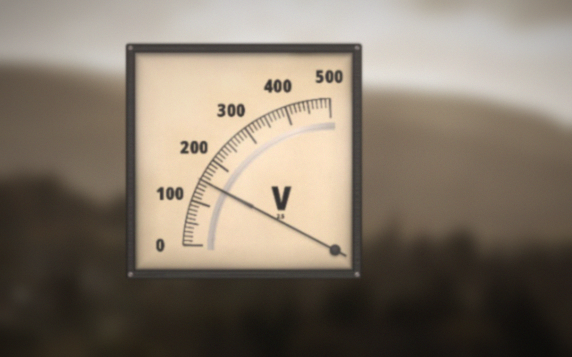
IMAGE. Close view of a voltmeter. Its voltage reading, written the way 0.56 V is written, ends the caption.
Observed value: 150 V
